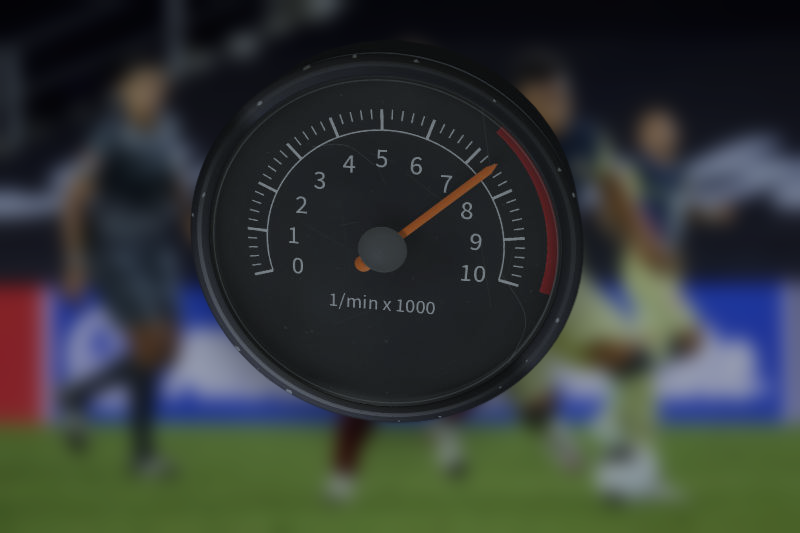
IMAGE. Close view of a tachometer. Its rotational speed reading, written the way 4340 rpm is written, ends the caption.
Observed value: 7400 rpm
